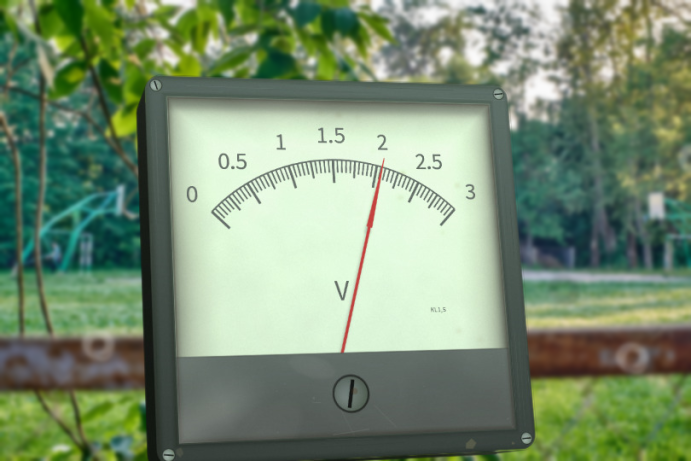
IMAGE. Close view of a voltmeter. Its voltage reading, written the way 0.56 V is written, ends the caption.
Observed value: 2.05 V
